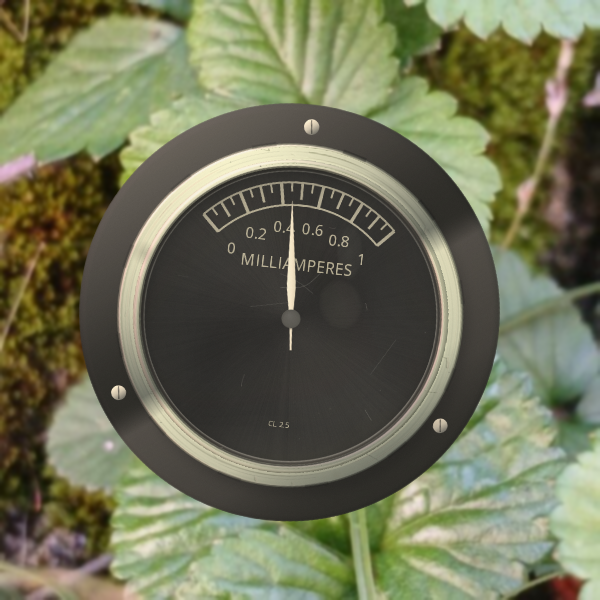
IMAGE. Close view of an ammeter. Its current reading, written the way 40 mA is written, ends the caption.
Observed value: 0.45 mA
